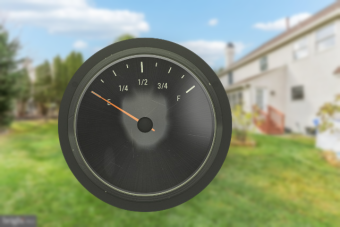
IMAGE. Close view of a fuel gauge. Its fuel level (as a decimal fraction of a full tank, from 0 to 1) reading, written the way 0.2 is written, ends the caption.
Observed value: 0
